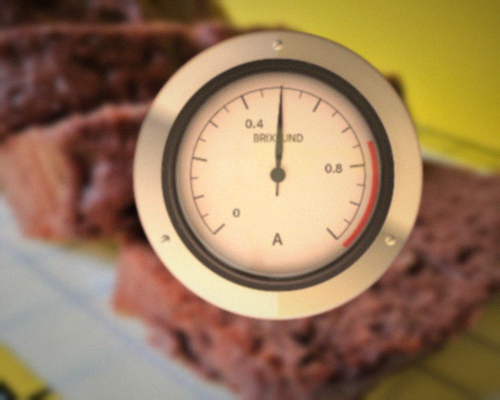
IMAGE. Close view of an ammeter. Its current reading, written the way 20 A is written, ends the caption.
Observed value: 0.5 A
